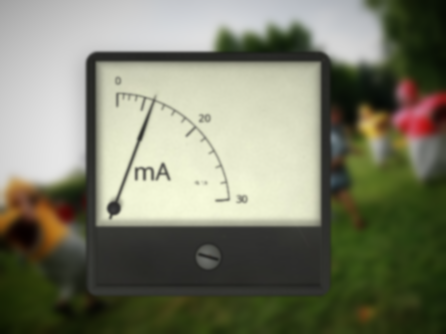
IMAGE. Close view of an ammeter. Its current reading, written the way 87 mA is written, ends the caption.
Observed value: 12 mA
